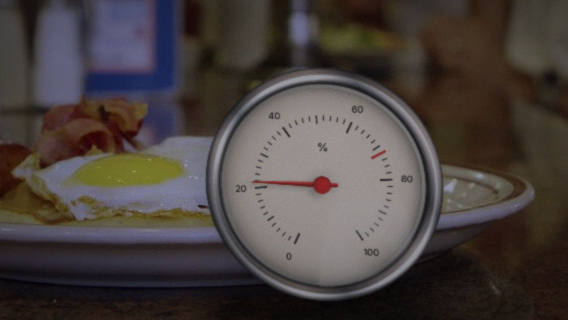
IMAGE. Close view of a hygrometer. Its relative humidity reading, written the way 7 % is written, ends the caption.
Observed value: 22 %
